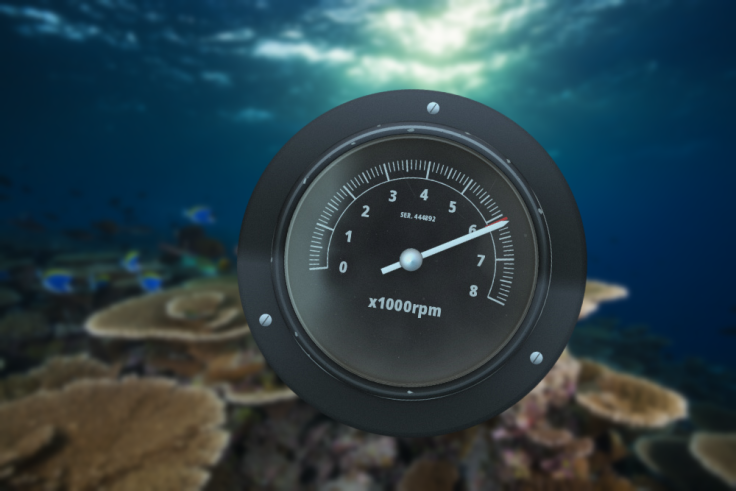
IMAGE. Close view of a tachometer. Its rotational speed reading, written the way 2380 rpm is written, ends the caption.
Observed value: 6200 rpm
